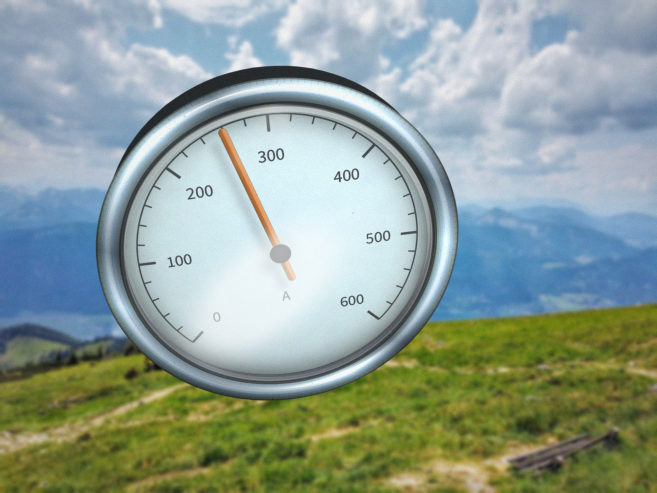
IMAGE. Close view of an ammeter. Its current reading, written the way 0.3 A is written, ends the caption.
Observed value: 260 A
